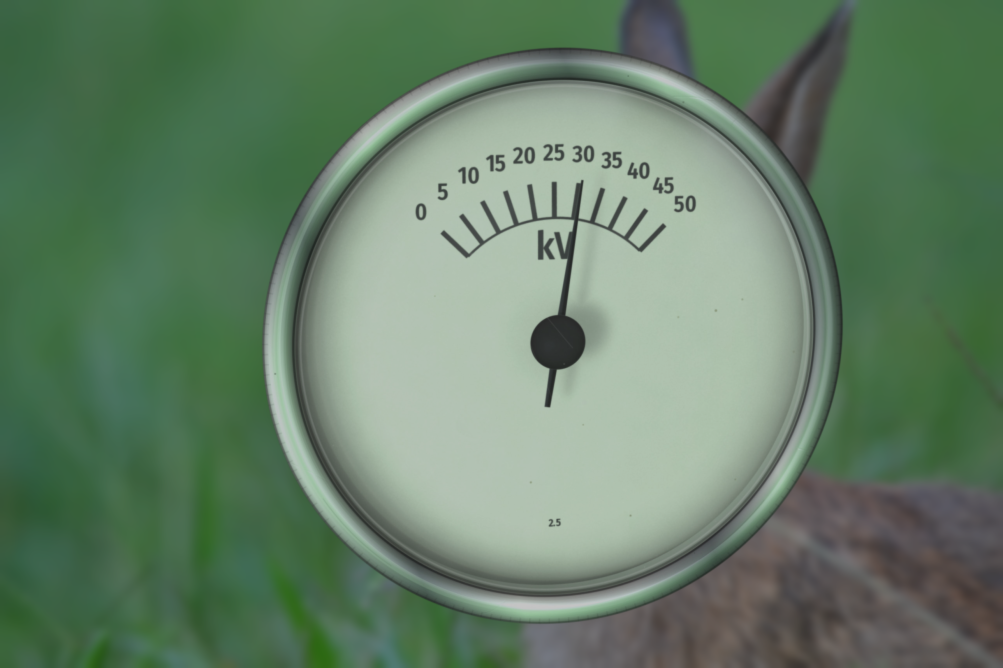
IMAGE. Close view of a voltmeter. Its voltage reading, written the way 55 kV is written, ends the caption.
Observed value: 30 kV
